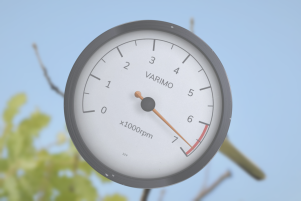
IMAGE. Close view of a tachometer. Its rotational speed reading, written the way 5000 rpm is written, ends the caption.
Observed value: 6750 rpm
